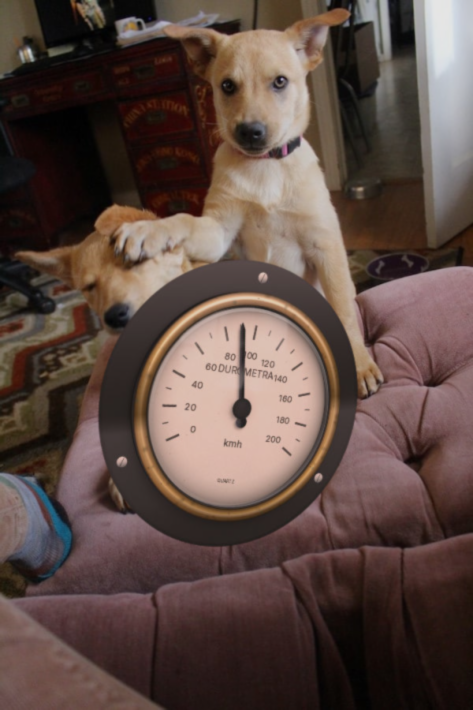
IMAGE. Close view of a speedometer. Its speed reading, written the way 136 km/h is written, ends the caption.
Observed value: 90 km/h
